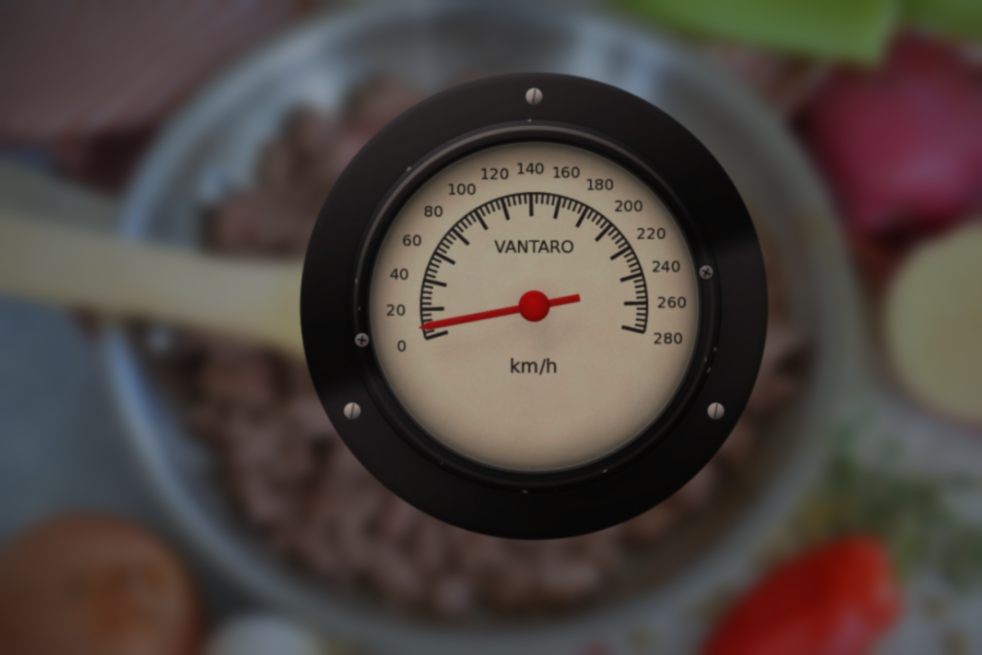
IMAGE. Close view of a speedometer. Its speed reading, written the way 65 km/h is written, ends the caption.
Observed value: 8 km/h
